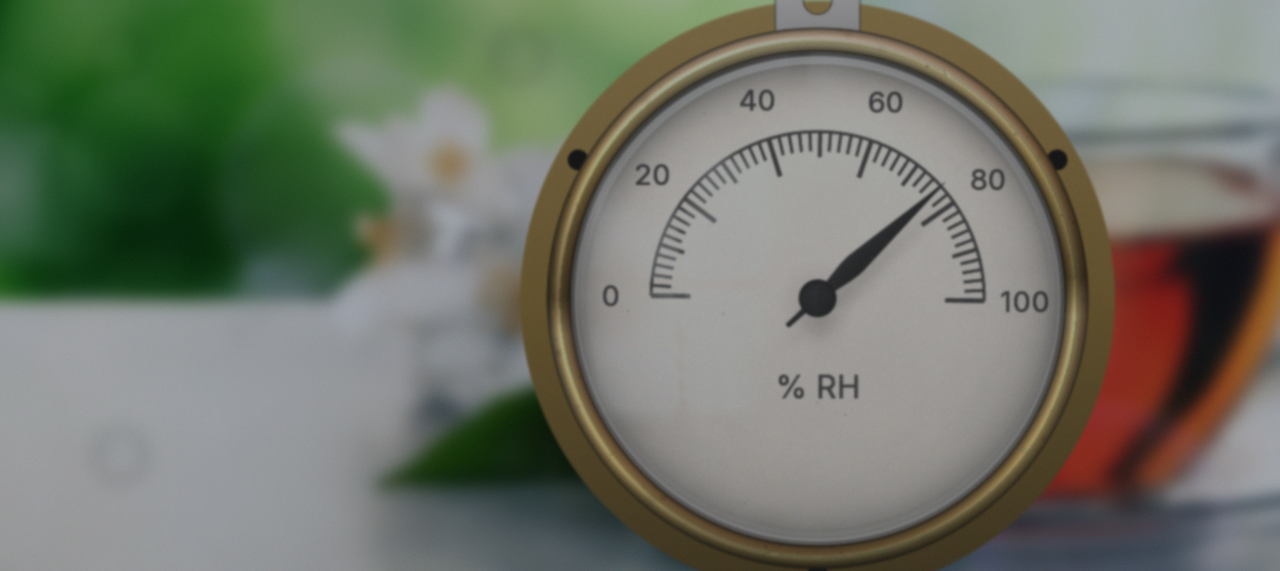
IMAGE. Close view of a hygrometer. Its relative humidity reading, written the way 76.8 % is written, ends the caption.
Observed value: 76 %
